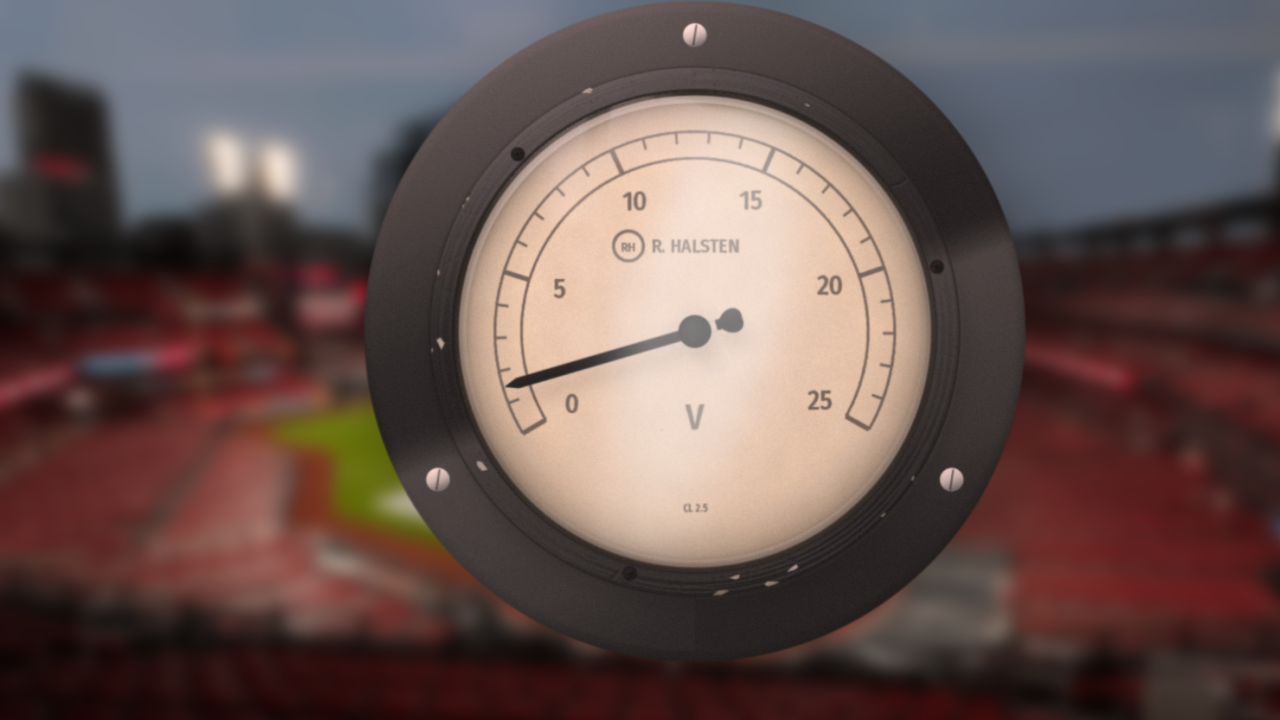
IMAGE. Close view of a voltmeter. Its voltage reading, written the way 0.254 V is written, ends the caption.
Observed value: 1.5 V
